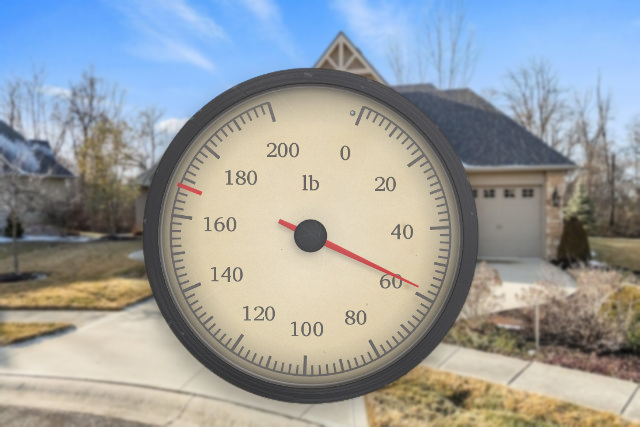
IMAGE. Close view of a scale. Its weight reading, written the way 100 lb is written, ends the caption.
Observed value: 58 lb
